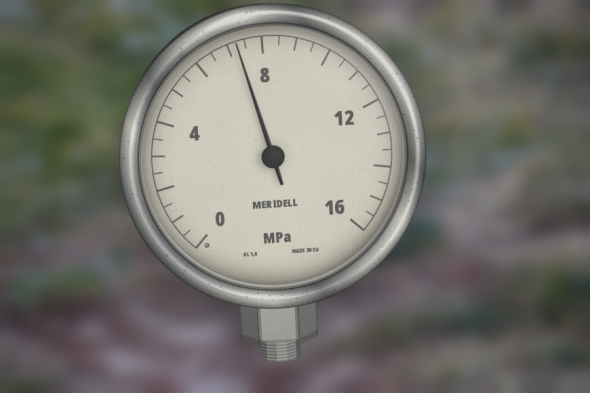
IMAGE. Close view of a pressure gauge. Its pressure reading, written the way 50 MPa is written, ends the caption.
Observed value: 7.25 MPa
